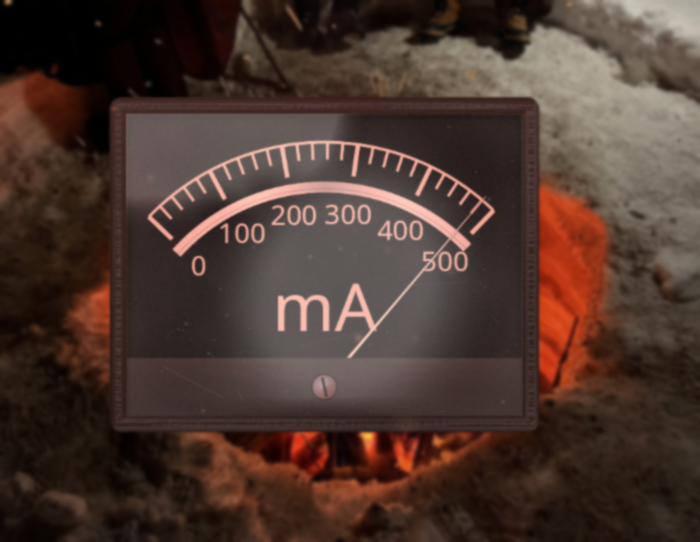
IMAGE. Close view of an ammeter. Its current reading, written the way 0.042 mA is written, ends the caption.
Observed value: 480 mA
